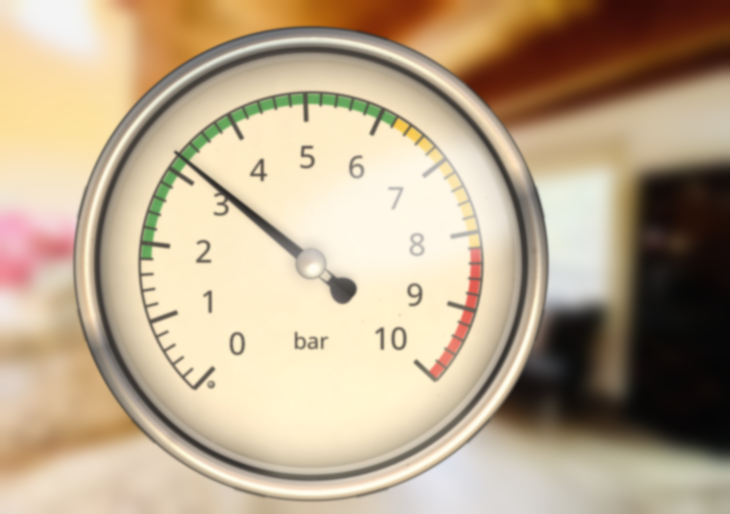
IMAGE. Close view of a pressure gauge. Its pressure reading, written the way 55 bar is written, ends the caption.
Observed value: 3.2 bar
